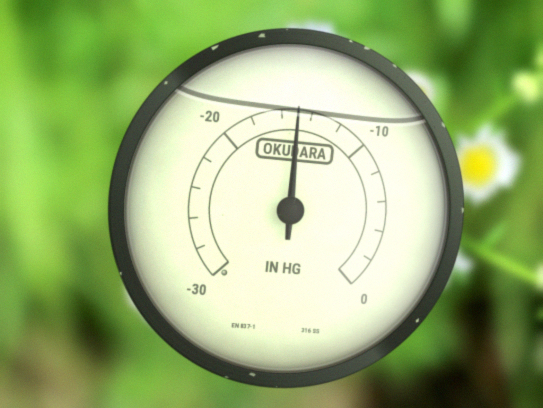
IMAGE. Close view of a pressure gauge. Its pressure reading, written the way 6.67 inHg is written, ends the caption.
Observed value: -15 inHg
